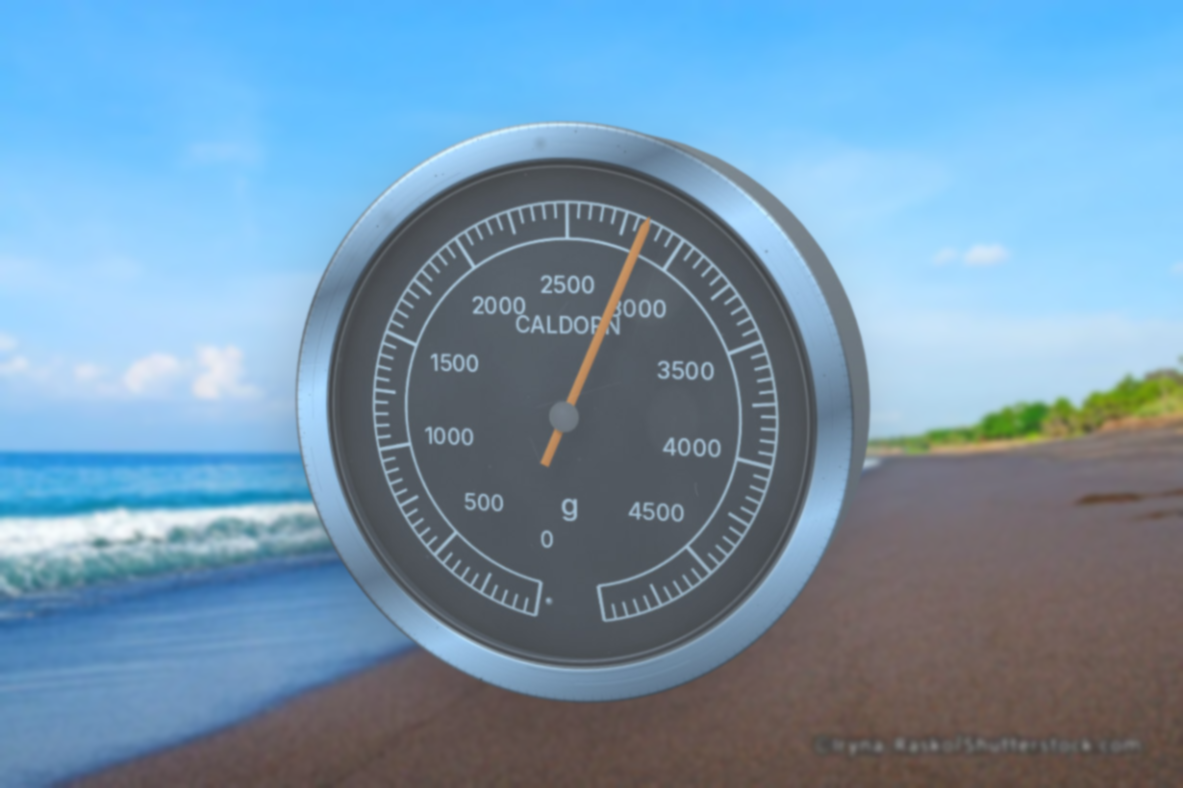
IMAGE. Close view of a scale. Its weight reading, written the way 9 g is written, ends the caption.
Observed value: 2850 g
